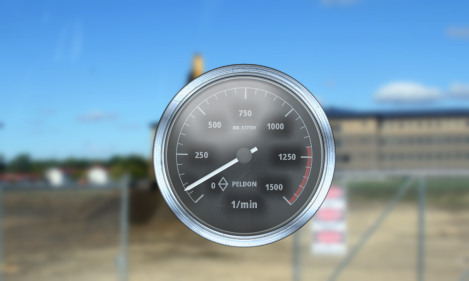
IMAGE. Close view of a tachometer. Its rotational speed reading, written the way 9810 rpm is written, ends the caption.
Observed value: 75 rpm
